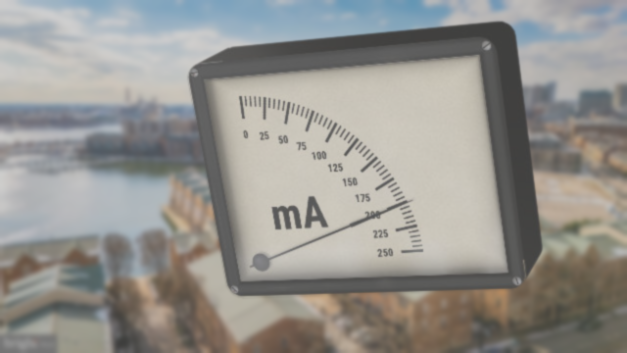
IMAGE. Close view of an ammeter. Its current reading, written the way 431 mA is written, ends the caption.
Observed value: 200 mA
